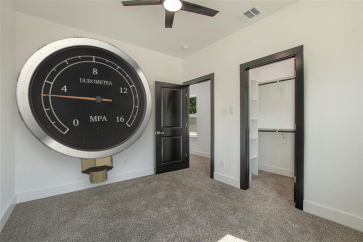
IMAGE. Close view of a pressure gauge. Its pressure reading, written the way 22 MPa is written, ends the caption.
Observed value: 3 MPa
